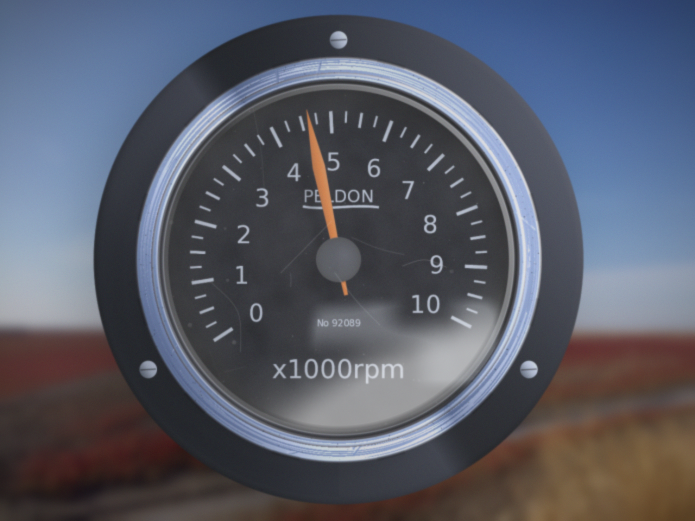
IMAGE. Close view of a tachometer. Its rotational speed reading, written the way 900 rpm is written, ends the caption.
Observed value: 4625 rpm
